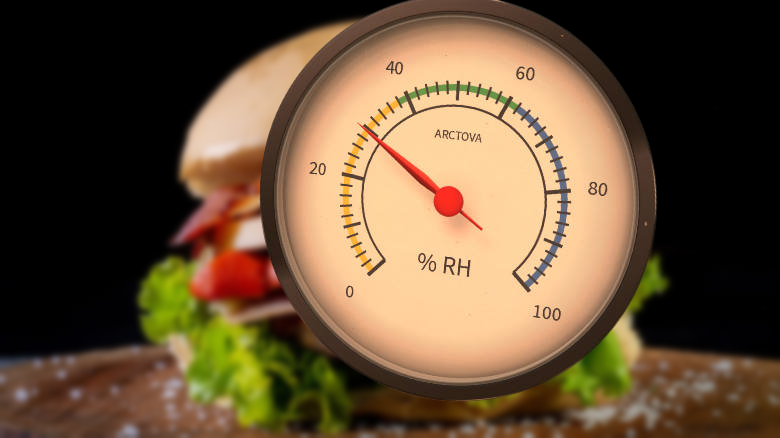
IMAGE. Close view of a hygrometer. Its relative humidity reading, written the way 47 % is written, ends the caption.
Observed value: 30 %
